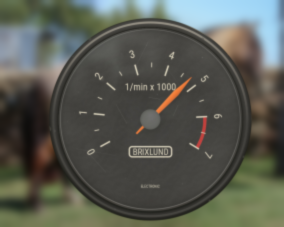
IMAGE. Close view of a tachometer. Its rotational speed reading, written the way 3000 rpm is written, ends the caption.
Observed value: 4750 rpm
